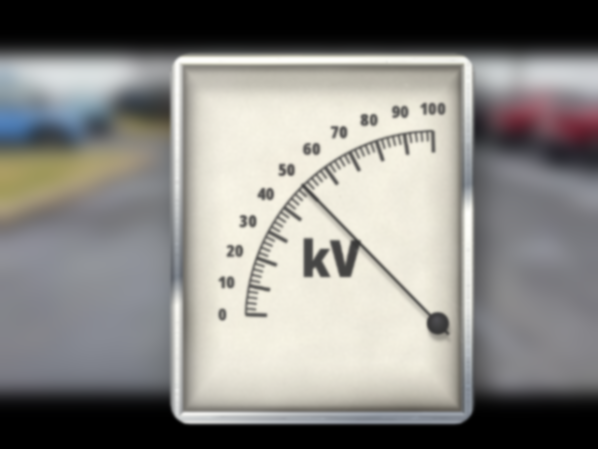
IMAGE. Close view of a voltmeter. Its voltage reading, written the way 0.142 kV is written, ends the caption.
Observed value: 50 kV
